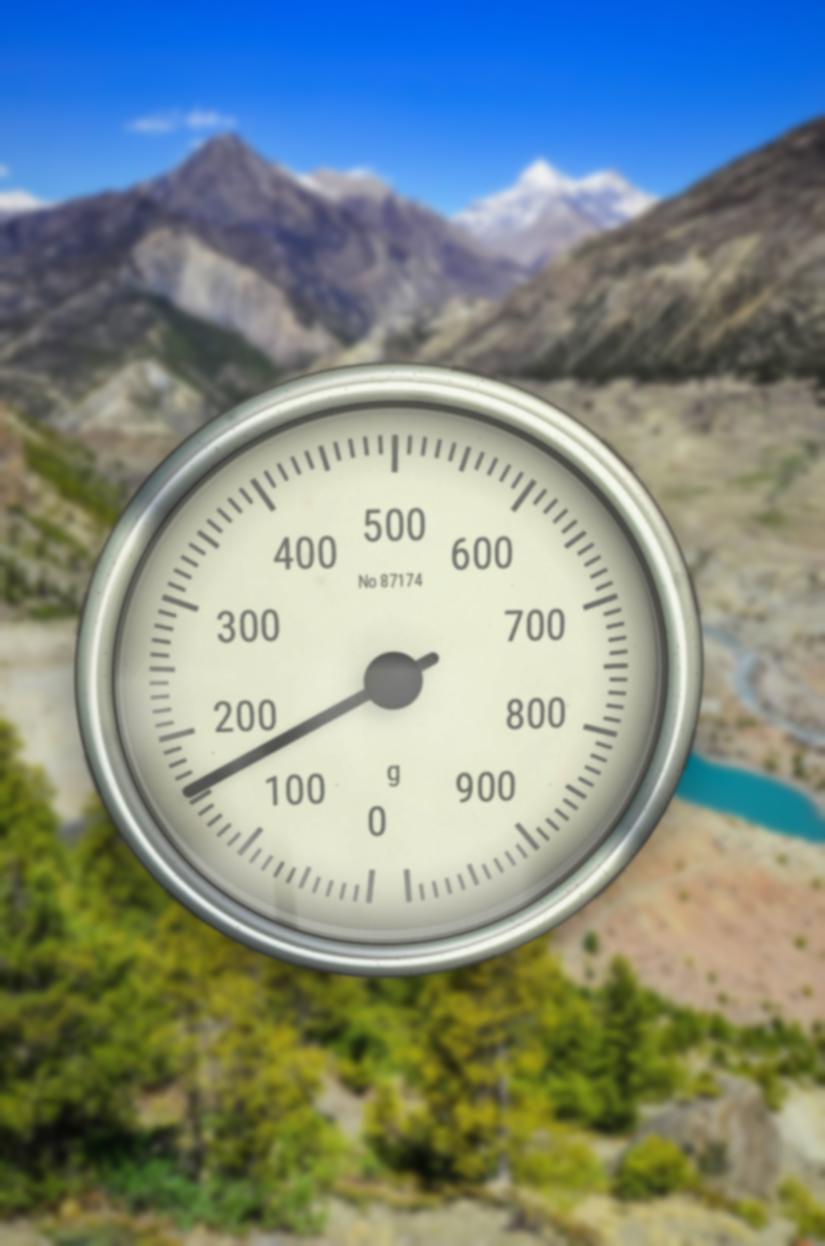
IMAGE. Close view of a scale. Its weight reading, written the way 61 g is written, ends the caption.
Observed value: 160 g
